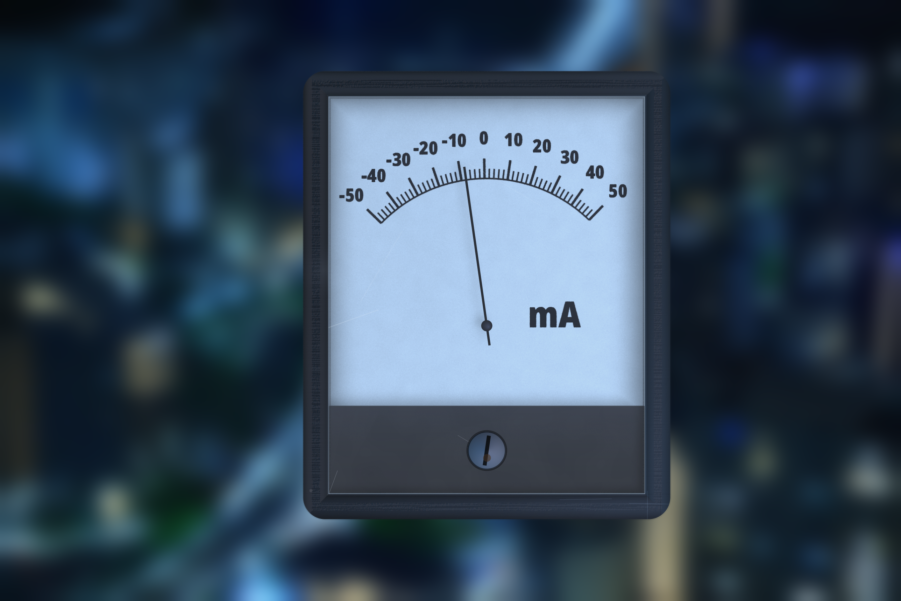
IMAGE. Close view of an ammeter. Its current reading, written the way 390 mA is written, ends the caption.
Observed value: -8 mA
